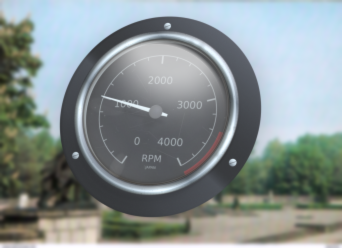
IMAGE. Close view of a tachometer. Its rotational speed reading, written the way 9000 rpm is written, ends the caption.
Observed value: 1000 rpm
